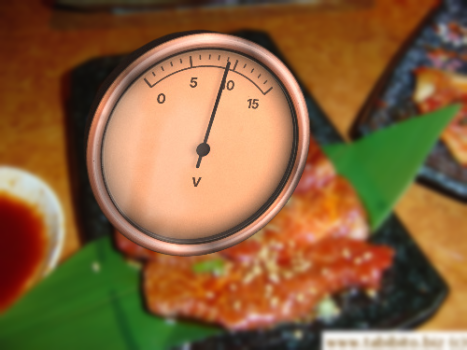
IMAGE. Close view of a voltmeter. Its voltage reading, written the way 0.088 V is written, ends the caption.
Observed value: 9 V
